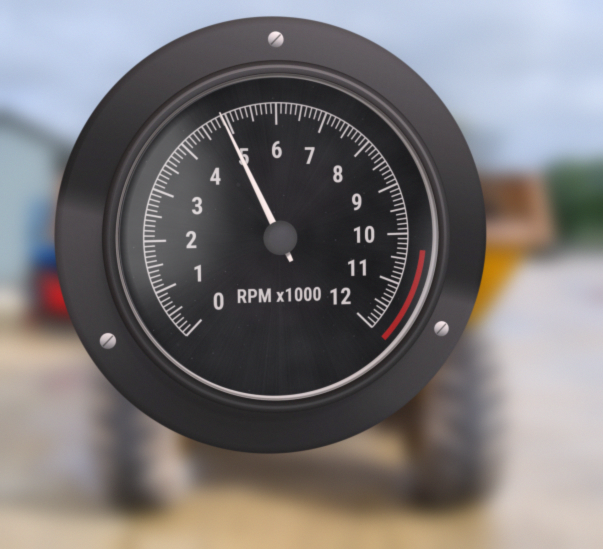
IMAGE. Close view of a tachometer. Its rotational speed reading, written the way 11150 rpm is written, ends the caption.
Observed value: 4900 rpm
